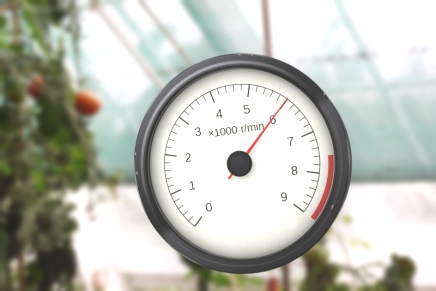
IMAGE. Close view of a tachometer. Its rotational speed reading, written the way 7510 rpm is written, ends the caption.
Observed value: 6000 rpm
